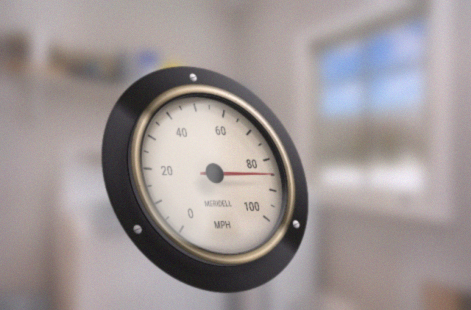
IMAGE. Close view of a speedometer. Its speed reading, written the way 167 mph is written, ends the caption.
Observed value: 85 mph
